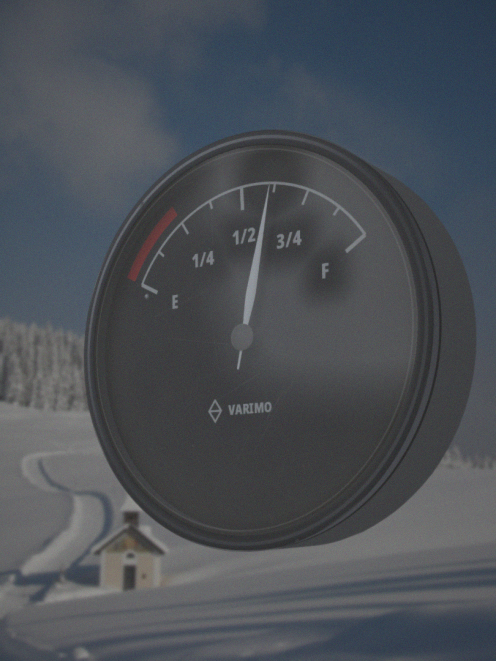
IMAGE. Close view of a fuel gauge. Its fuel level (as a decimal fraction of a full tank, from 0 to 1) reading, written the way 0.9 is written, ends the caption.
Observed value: 0.625
